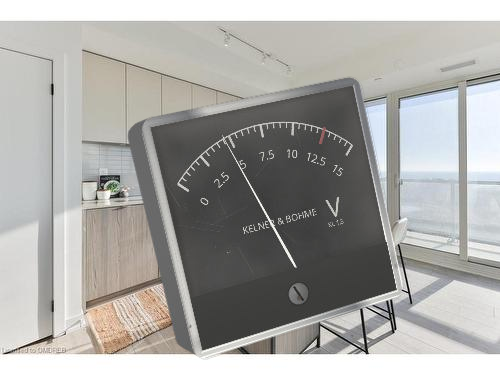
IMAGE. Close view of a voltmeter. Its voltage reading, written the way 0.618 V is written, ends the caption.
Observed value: 4.5 V
